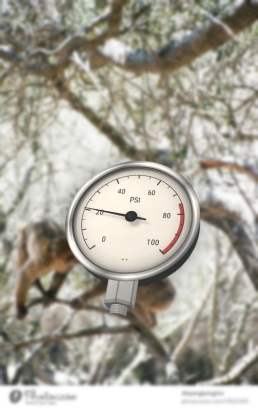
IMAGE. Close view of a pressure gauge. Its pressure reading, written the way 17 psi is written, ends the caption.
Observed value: 20 psi
